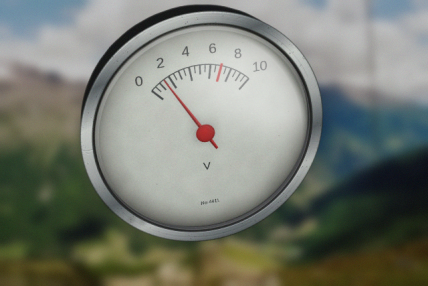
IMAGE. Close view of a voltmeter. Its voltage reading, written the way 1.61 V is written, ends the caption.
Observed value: 1.5 V
